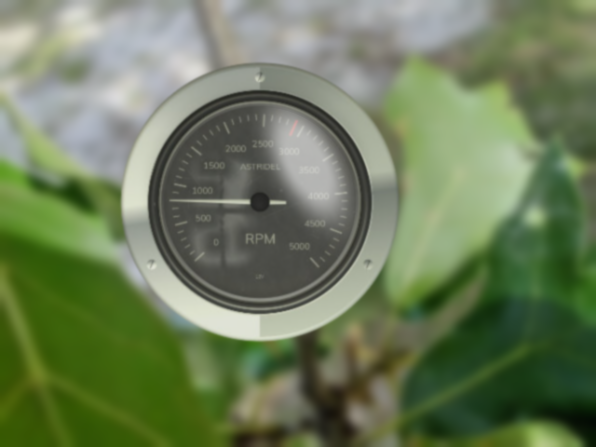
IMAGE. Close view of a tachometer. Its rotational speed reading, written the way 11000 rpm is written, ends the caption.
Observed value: 800 rpm
